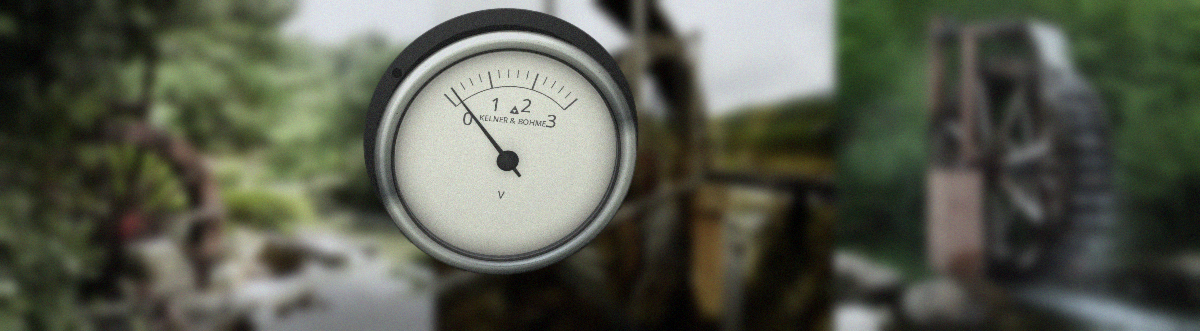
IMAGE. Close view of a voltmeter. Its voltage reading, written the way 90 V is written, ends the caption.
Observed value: 0.2 V
